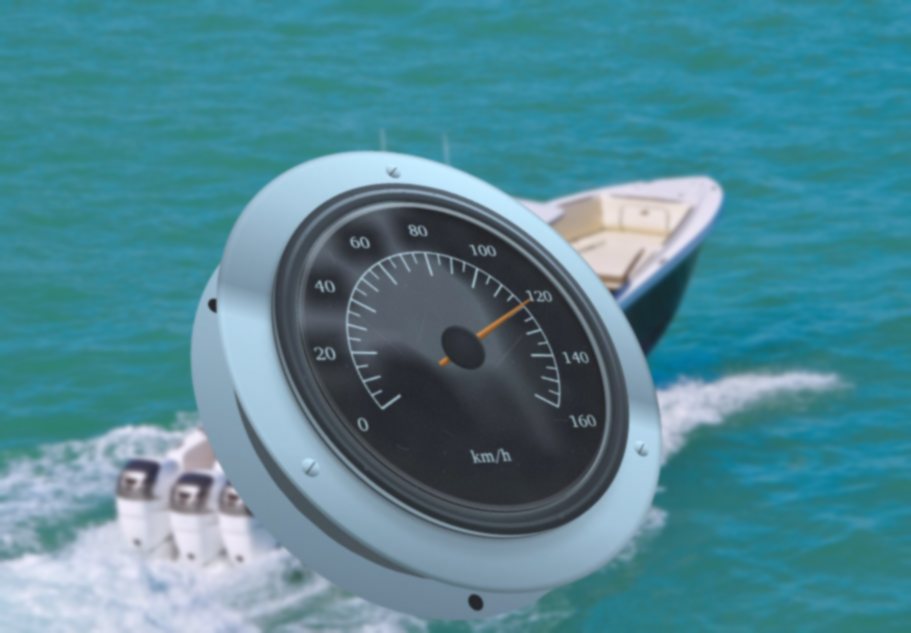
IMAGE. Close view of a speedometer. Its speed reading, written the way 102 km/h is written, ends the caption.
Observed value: 120 km/h
